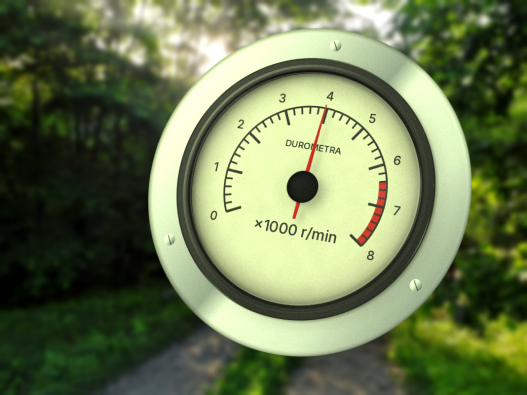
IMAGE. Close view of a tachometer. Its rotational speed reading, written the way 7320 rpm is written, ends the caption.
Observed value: 4000 rpm
